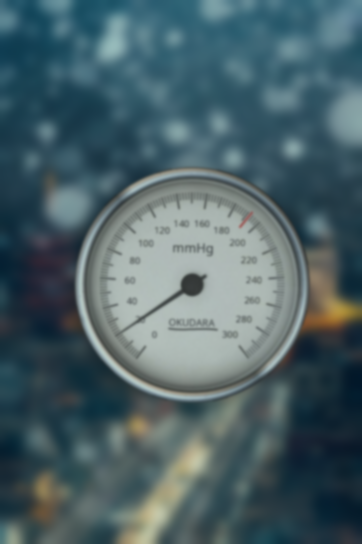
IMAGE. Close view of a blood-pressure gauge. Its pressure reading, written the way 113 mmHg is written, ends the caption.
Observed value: 20 mmHg
